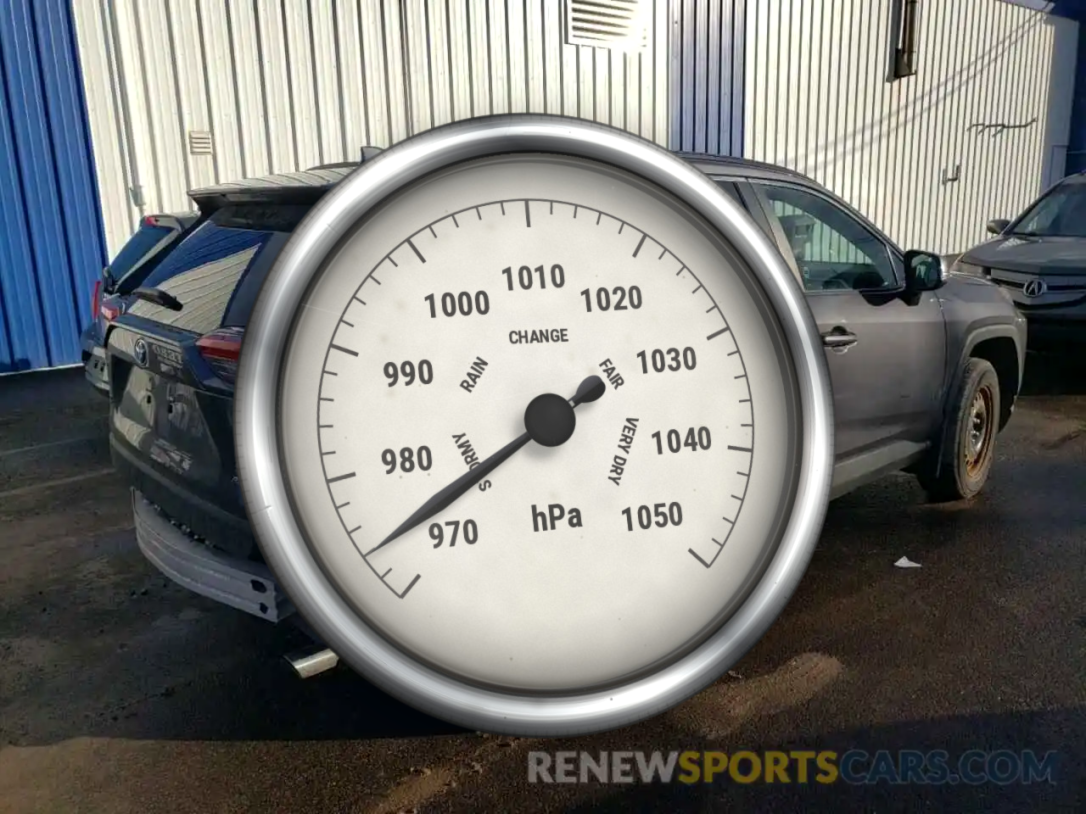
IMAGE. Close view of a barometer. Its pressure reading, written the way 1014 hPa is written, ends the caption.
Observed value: 974 hPa
